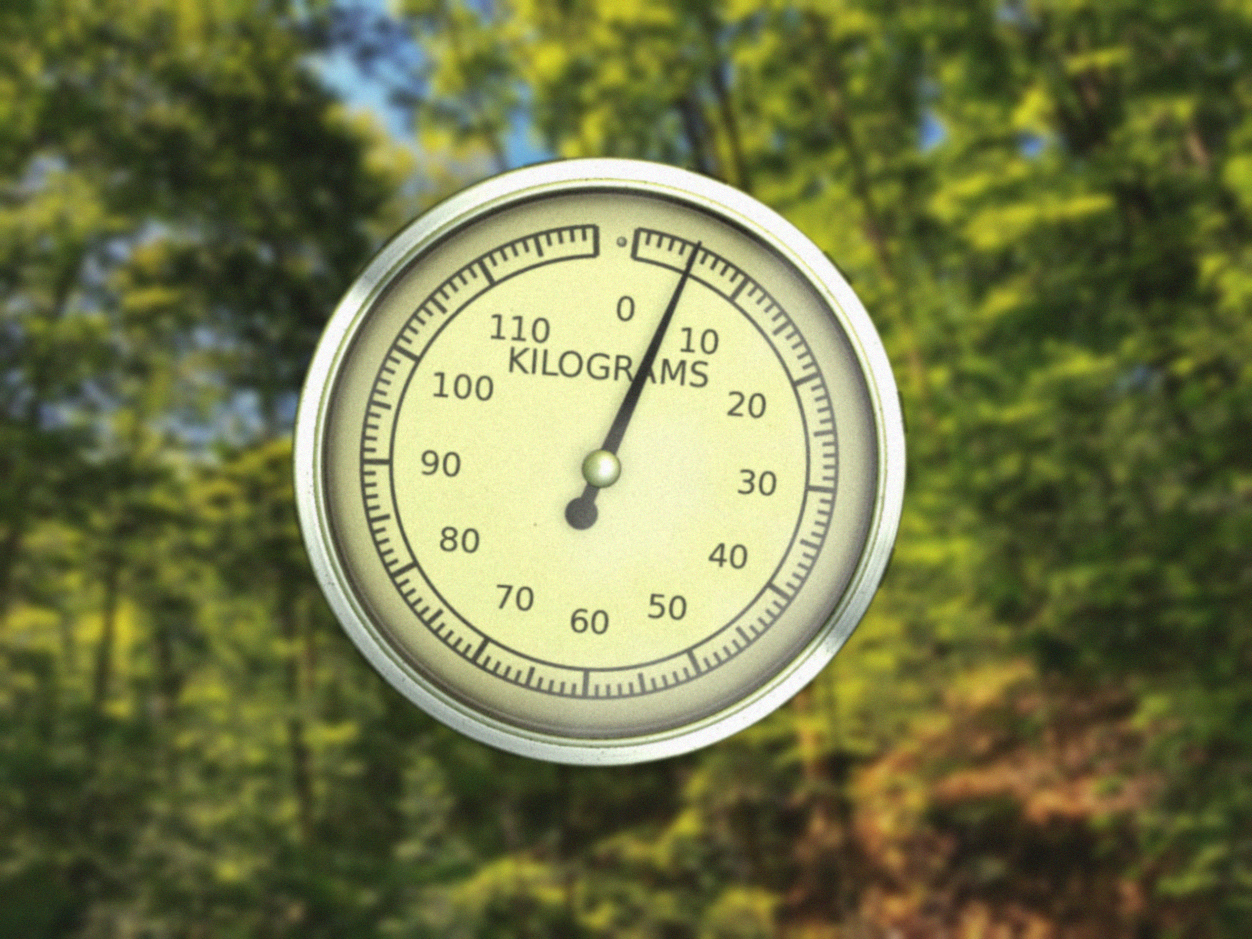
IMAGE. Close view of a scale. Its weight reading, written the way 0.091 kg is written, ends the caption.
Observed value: 5 kg
